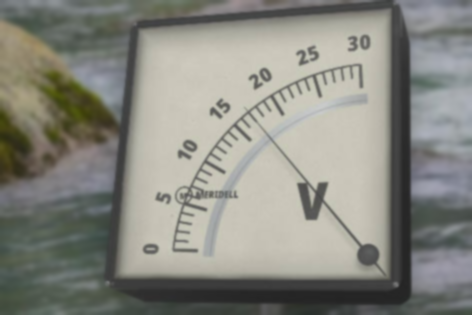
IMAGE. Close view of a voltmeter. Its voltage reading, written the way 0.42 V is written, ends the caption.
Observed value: 17 V
